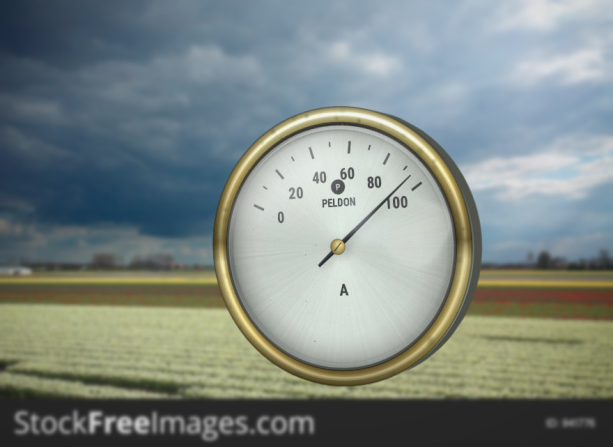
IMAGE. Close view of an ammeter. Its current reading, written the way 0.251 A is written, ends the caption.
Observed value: 95 A
